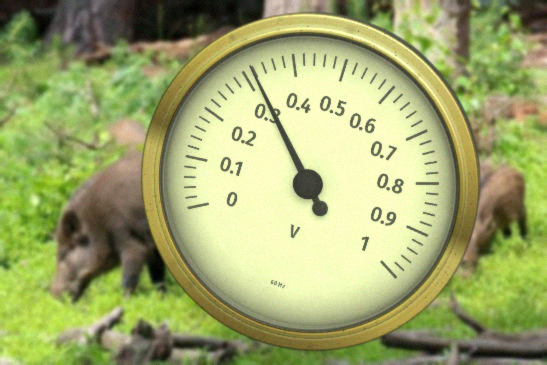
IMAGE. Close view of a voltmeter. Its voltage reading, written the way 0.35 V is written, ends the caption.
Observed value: 0.32 V
